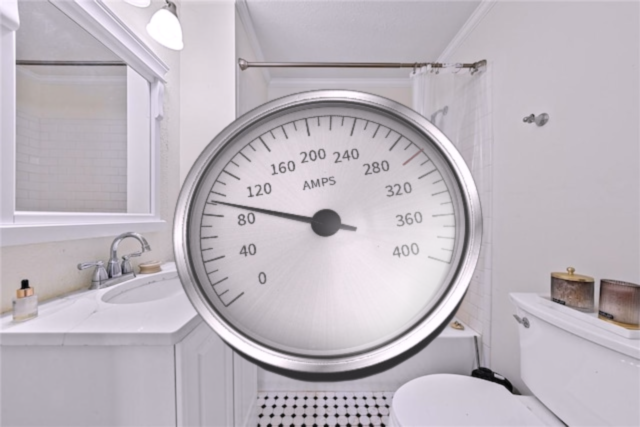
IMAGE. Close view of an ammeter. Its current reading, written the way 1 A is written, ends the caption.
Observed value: 90 A
